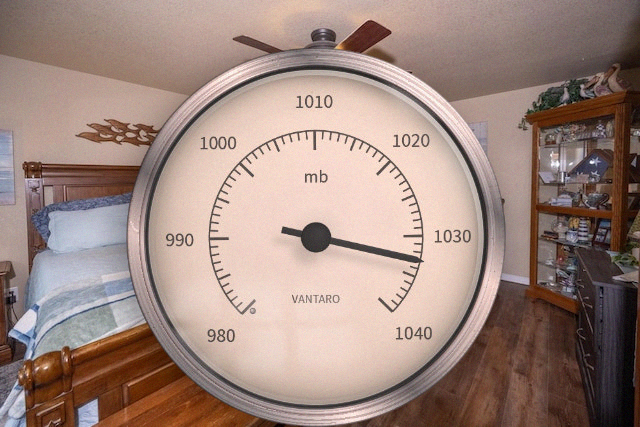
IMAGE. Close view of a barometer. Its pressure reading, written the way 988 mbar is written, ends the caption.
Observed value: 1033 mbar
